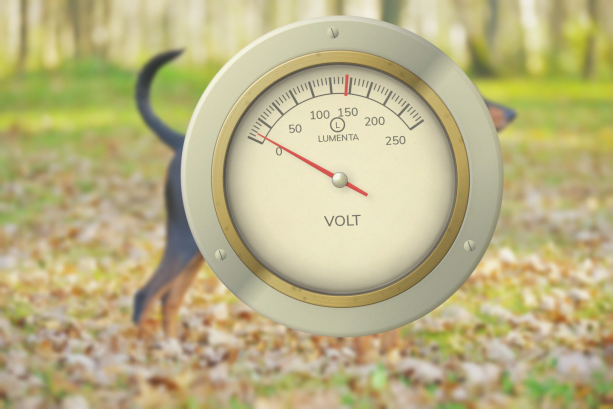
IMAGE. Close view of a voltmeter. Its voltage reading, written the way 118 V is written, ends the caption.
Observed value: 10 V
